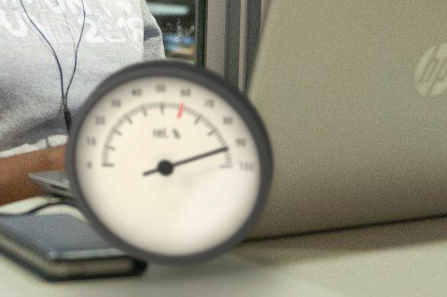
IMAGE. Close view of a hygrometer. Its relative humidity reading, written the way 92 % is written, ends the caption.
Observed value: 90 %
